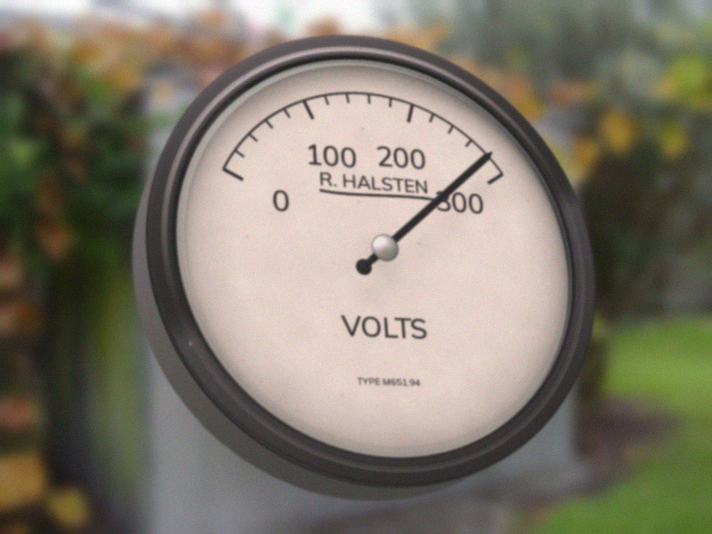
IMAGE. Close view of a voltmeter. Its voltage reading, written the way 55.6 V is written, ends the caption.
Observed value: 280 V
